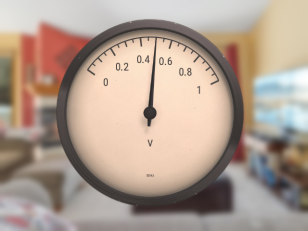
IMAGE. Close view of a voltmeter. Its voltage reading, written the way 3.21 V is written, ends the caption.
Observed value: 0.5 V
